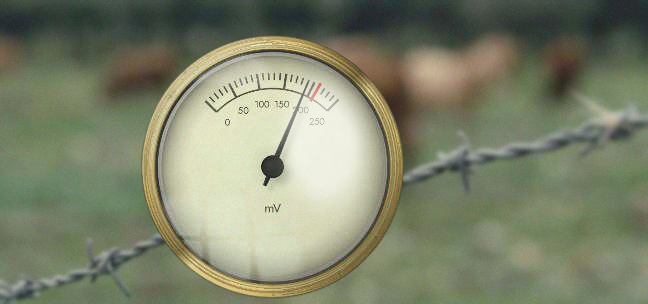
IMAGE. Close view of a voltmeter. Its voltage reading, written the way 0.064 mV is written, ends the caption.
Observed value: 190 mV
